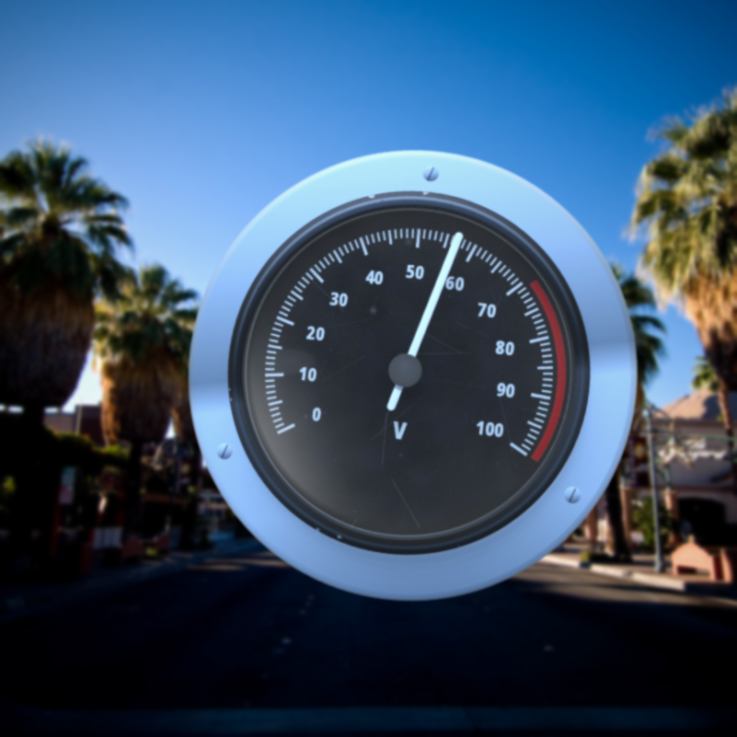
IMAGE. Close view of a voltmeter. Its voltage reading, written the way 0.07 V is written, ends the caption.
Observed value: 57 V
